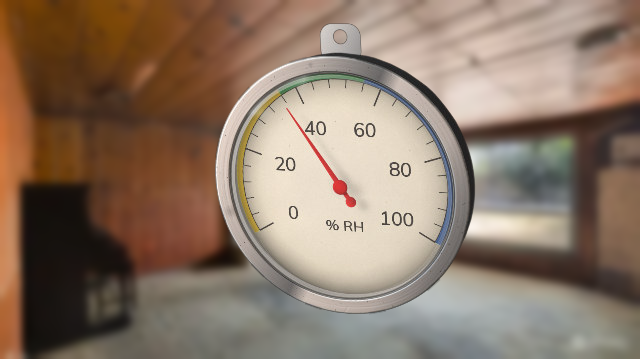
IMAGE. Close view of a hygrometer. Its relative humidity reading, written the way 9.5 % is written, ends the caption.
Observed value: 36 %
